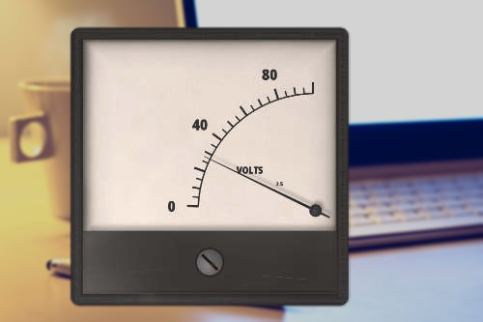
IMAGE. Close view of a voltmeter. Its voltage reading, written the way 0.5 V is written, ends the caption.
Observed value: 27.5 V
